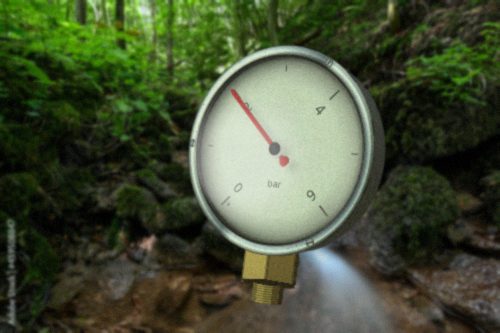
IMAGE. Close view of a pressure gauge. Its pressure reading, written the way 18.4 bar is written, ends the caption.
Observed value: 2 bar
